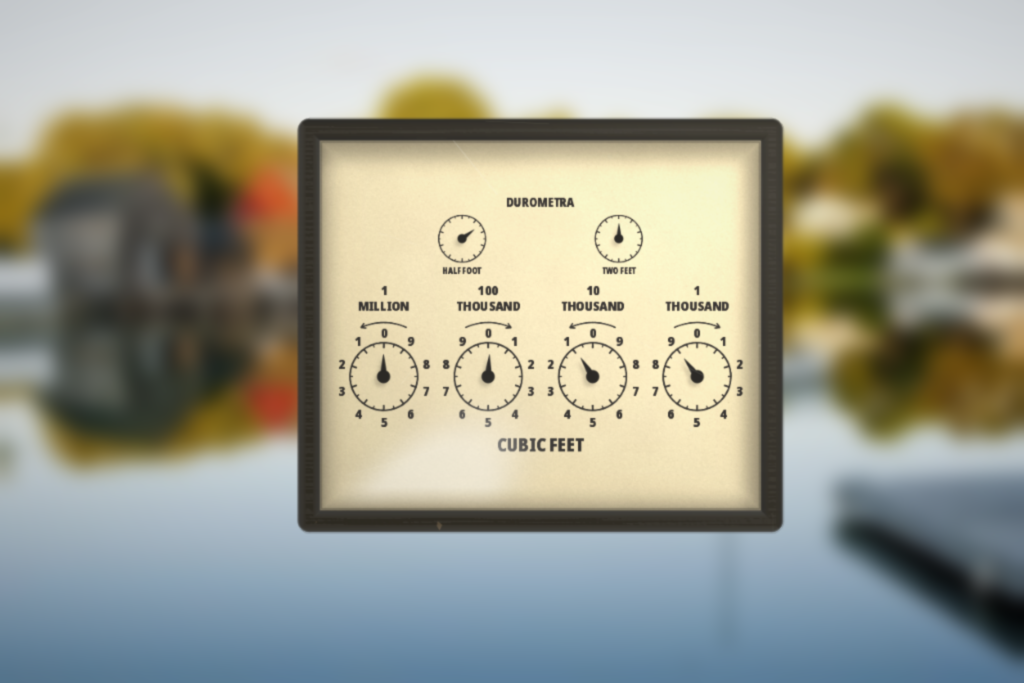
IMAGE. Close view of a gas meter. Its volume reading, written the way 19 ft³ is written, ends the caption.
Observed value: 900 ft³
